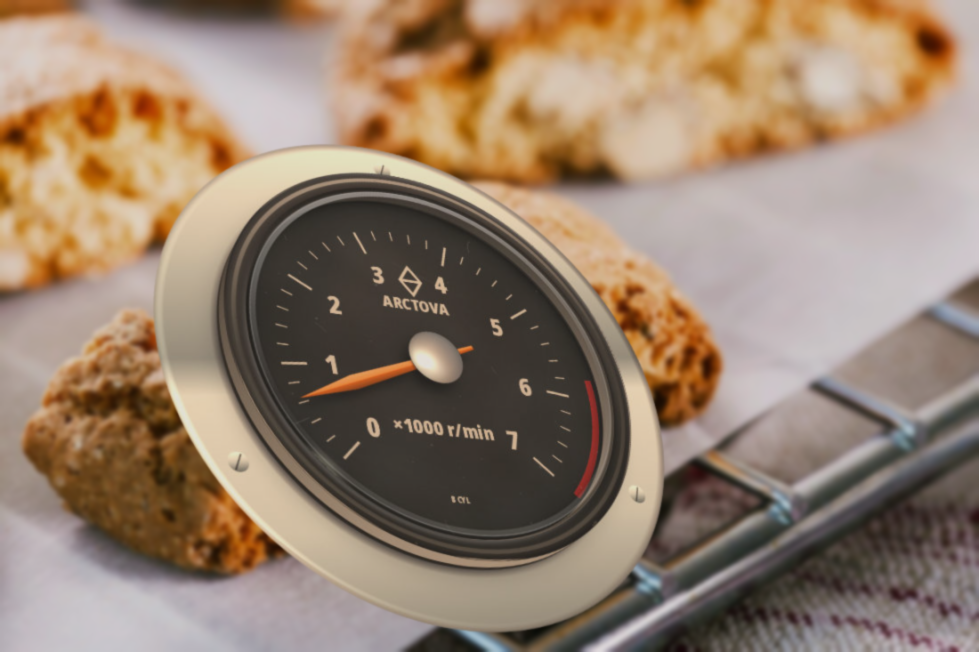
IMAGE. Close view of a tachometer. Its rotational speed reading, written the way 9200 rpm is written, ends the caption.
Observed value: 600 rpm
